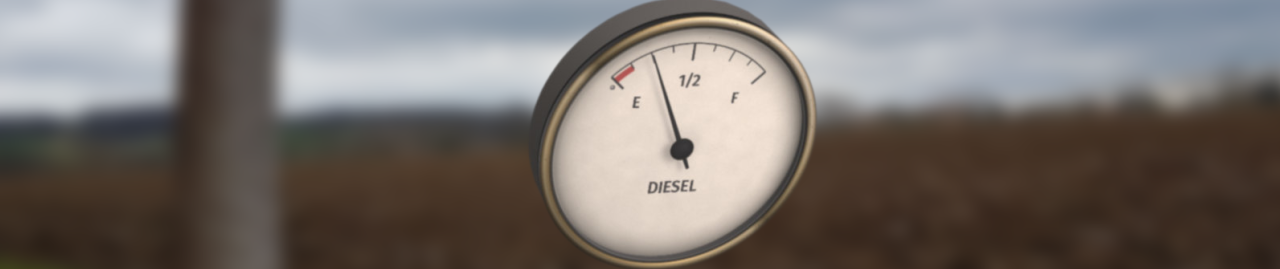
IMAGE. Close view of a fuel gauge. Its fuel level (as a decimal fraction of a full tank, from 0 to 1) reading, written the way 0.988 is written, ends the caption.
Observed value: 0.25
